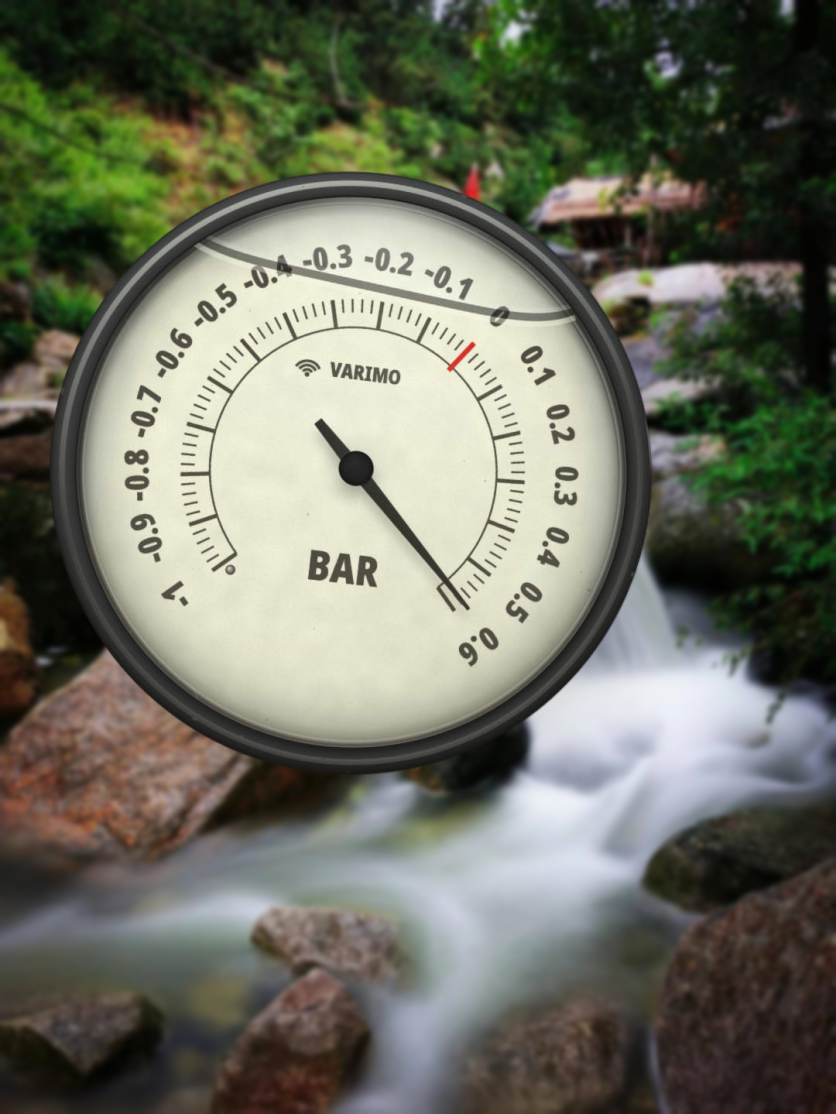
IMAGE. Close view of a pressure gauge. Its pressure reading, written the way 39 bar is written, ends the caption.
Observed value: 0.58 bar
